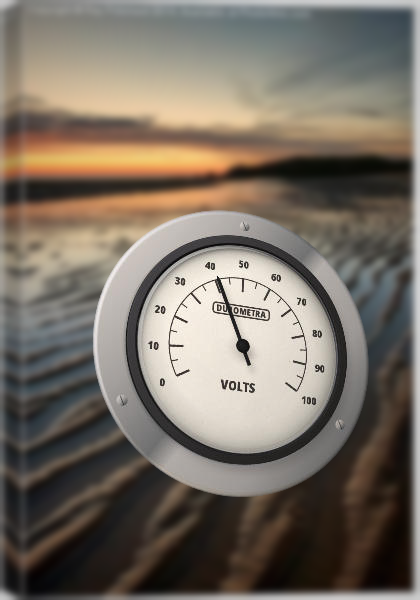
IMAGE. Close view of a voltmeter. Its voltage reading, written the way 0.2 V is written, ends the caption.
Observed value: 40 V
